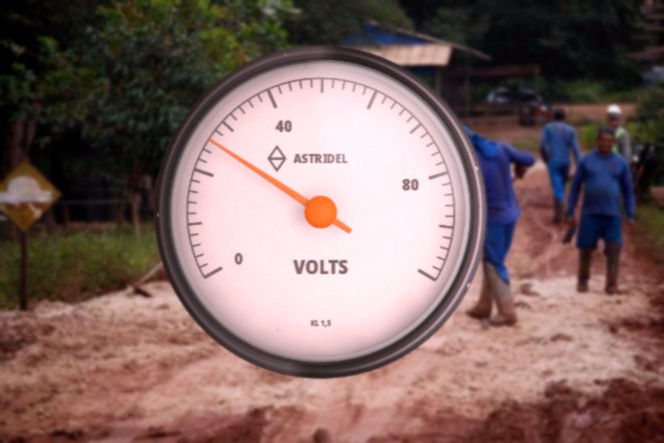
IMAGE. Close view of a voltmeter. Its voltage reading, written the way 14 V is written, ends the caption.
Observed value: 26 V
